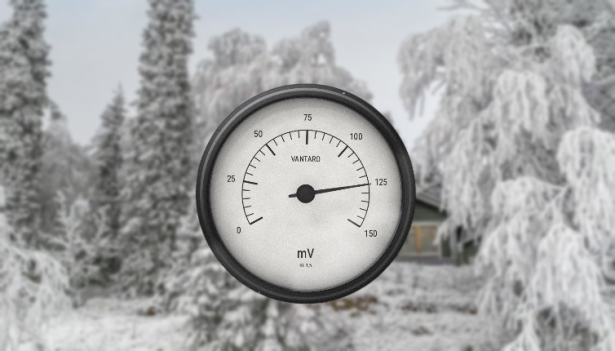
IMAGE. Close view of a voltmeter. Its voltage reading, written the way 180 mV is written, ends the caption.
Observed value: 125 mV
